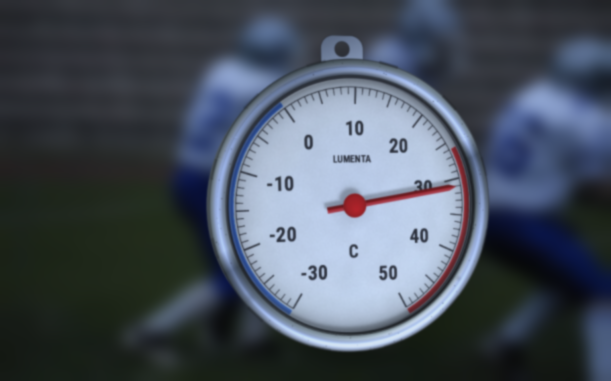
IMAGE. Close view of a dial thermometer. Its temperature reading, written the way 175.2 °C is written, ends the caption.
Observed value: 31 °C
